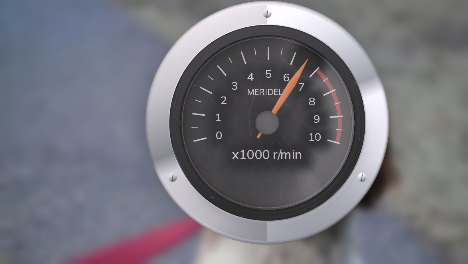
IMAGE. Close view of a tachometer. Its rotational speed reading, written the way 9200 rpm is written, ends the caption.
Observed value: 6500 rpm
